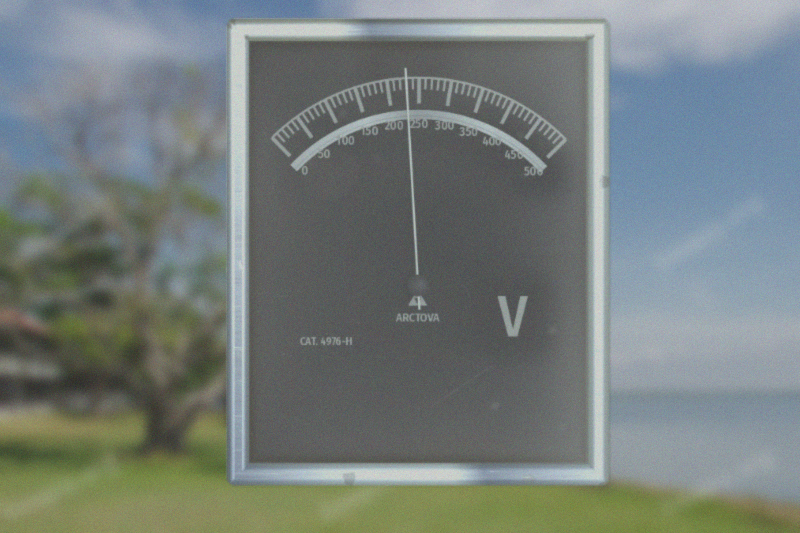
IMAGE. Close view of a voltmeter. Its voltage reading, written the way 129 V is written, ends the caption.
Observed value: 230 V
